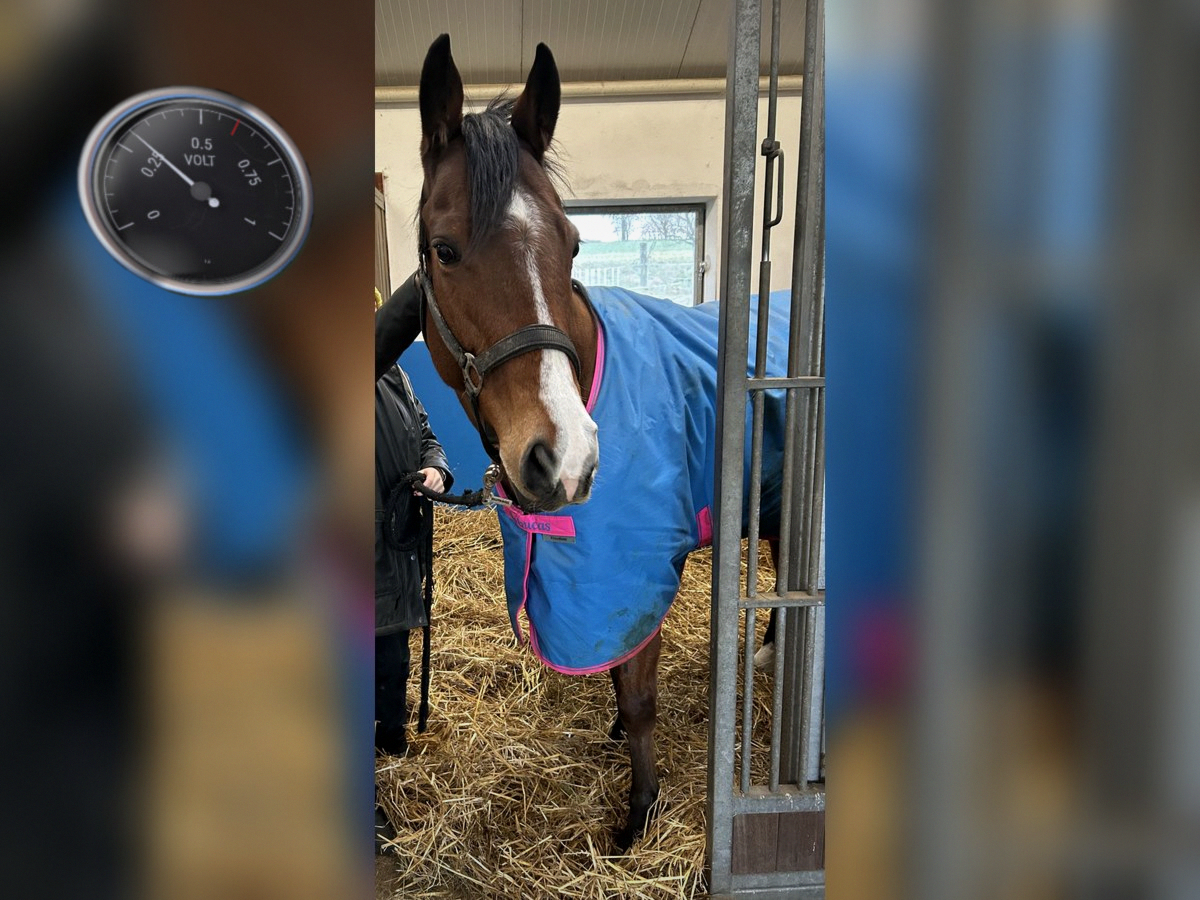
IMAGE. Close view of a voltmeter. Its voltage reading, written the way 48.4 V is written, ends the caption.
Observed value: 0.3 V
